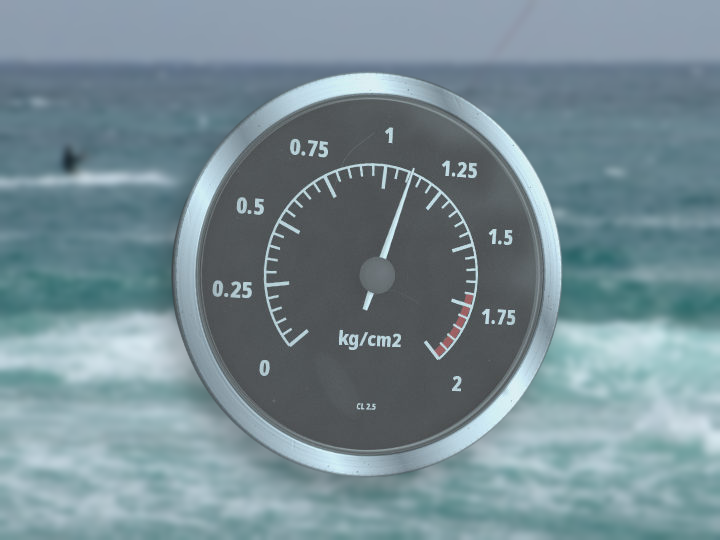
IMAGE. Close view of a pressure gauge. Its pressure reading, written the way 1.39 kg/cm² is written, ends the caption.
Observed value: 1.1 kg/cm²
